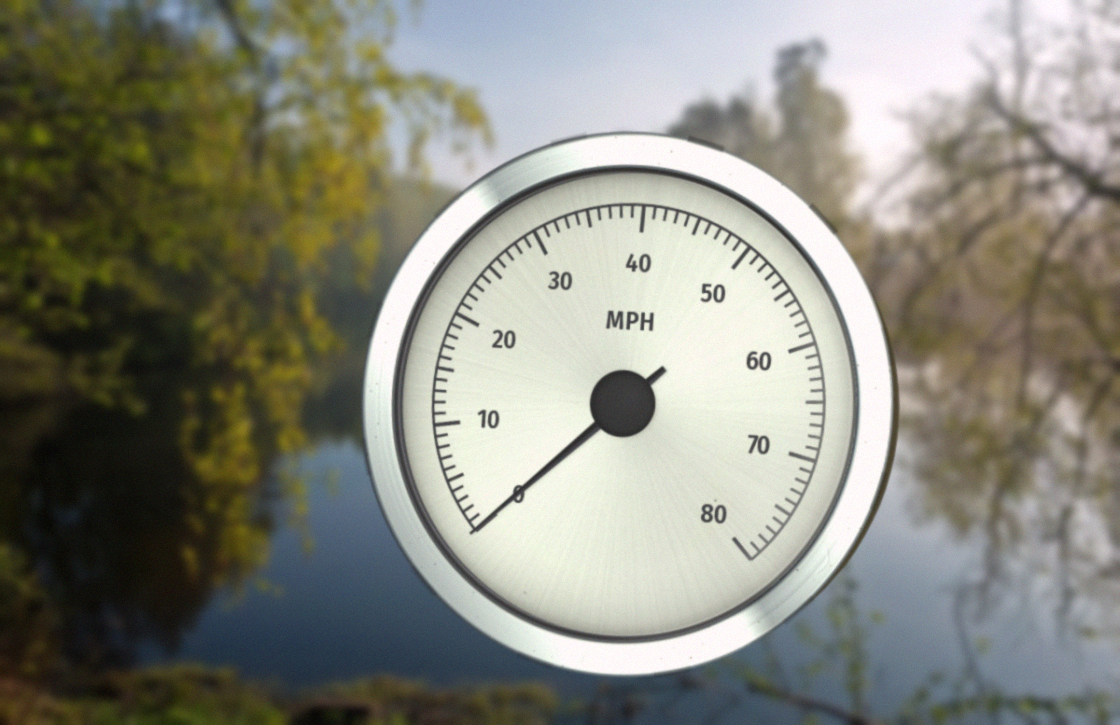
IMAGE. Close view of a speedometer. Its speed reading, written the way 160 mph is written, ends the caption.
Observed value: 0 mph
